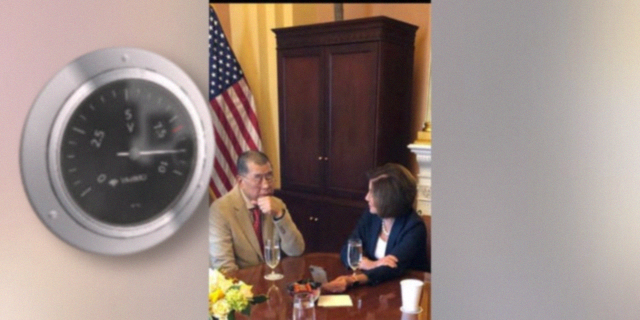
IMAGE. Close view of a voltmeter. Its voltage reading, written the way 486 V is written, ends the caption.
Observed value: 9 V
